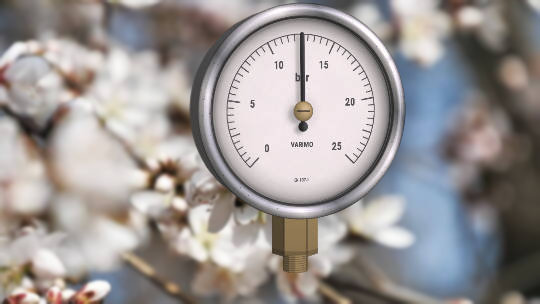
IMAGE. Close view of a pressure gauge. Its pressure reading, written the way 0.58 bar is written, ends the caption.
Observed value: 12.5 bar
